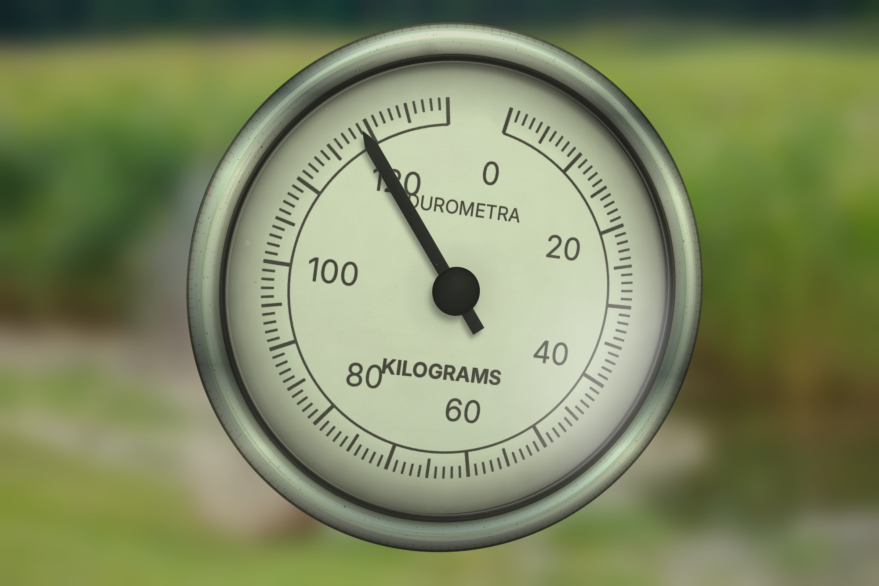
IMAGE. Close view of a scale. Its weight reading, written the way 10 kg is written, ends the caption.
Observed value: 119 kg
